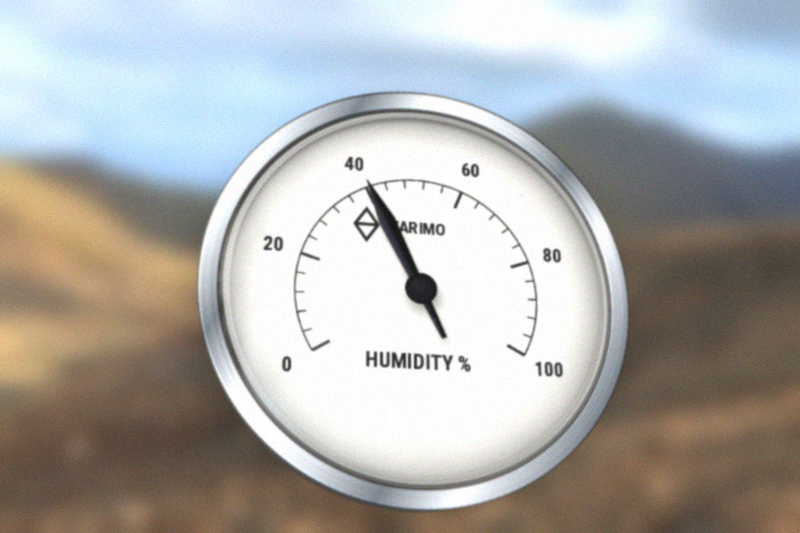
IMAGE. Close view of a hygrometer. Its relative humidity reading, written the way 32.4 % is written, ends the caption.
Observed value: 40 %
